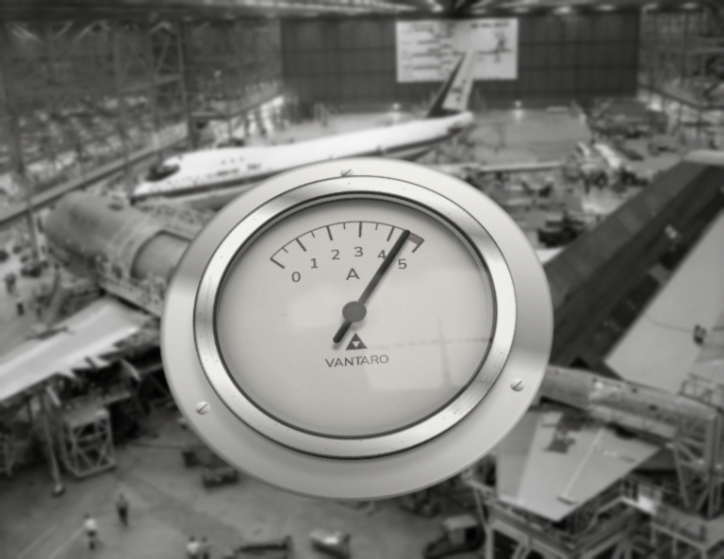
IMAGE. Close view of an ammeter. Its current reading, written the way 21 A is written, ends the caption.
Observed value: 4.5 A
